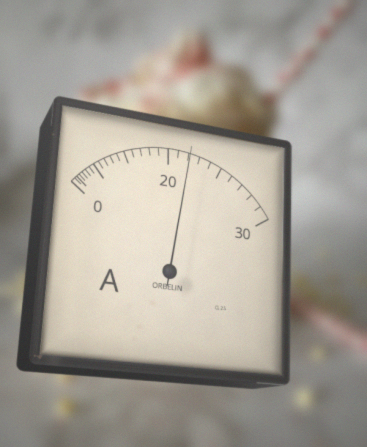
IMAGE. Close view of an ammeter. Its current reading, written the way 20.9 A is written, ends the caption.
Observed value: 22 A
